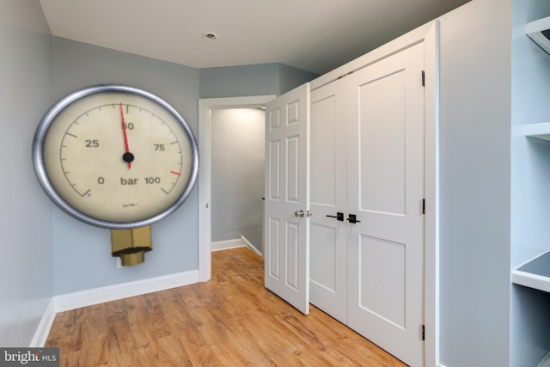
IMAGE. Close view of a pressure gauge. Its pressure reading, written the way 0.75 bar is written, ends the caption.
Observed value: 47.5 bar
